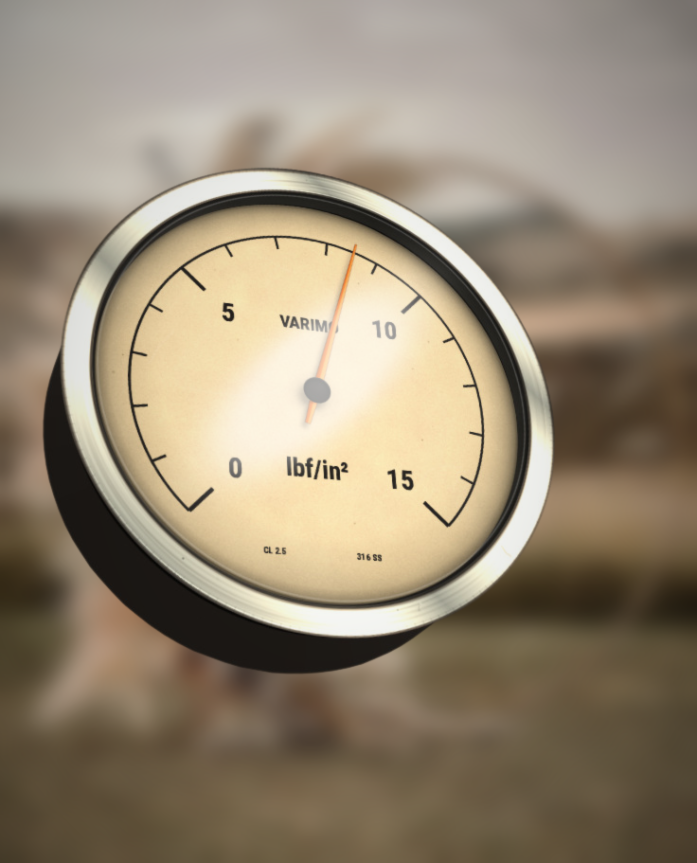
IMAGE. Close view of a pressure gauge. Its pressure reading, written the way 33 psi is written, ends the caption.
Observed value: 8.5 psi
